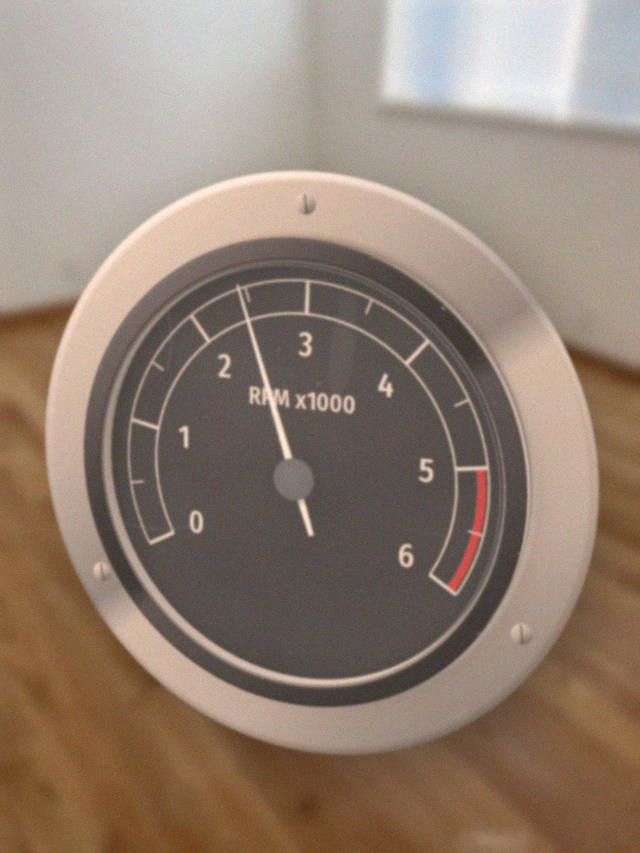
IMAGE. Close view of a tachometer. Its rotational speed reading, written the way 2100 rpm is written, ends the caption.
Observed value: 2500 rpm
